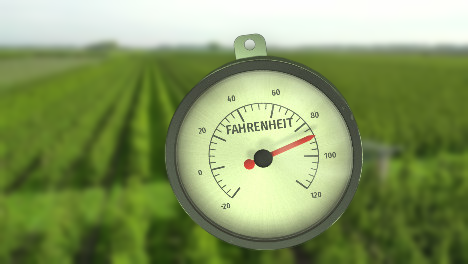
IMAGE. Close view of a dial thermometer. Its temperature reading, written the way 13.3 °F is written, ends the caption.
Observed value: 88 °F
